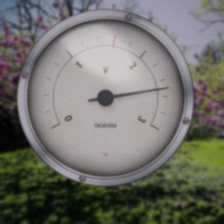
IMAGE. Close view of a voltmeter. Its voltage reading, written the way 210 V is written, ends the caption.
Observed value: 2.5 V
